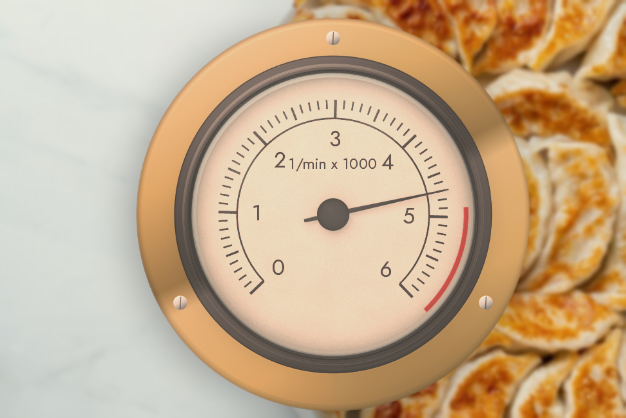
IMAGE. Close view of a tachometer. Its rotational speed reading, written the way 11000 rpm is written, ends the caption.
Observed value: 4700 rpm
